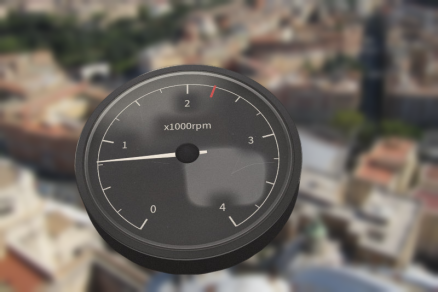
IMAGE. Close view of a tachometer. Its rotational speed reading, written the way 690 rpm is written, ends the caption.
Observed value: 750 rpm
